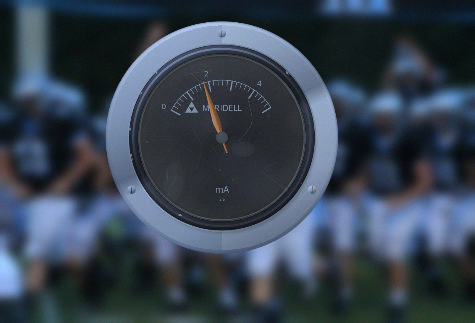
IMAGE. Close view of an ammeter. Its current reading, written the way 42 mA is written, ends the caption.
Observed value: 1.8 mA
